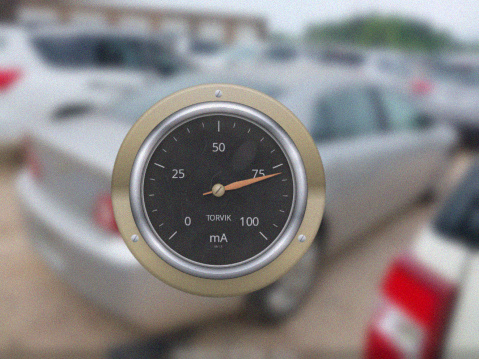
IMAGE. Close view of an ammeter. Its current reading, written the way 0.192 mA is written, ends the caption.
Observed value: 77.5 mA
